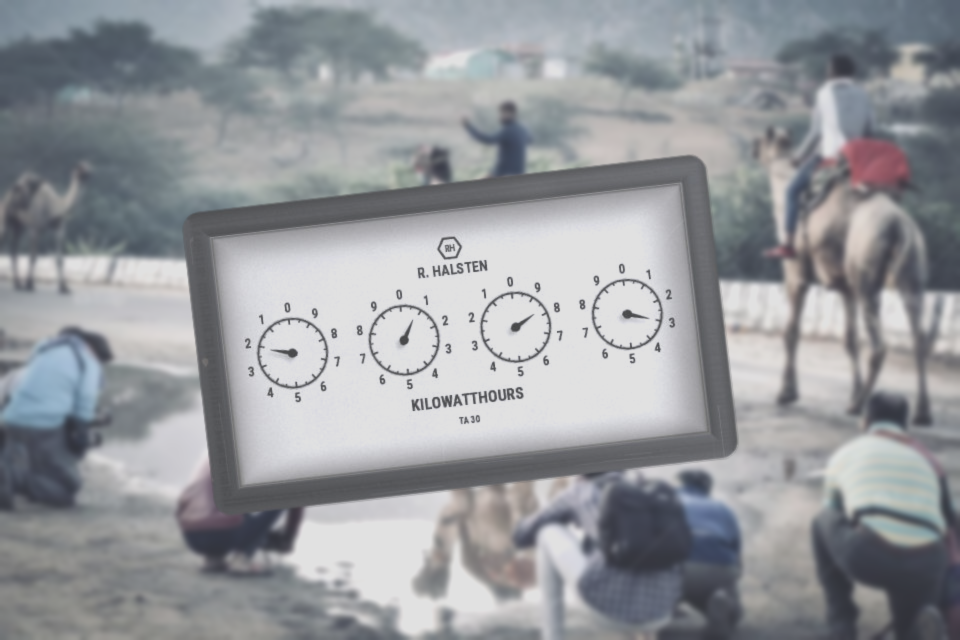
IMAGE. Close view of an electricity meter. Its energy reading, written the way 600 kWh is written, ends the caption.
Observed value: 2083 kWh
